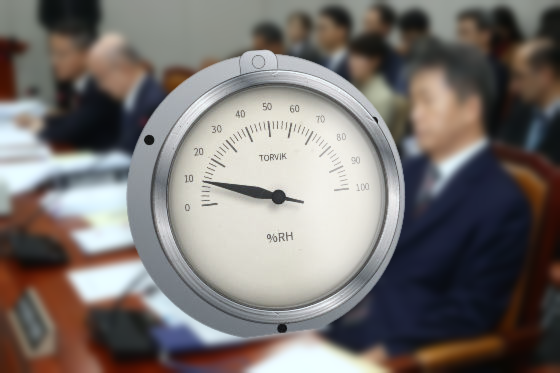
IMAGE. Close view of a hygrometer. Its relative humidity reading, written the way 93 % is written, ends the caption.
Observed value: 10 %
